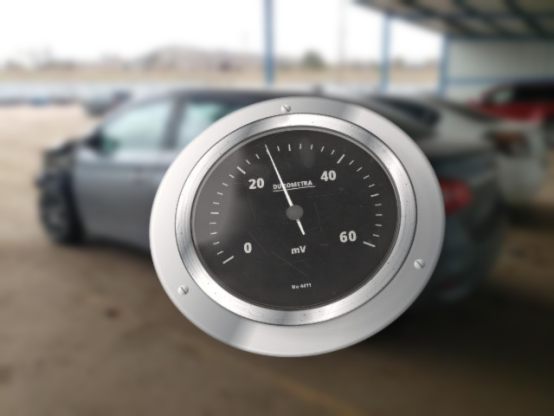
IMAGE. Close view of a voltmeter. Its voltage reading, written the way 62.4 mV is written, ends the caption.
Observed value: 26 mV
